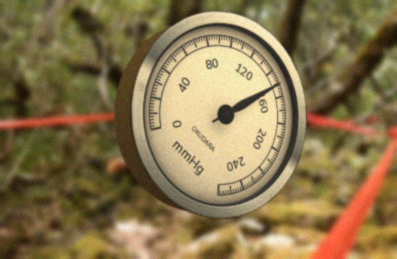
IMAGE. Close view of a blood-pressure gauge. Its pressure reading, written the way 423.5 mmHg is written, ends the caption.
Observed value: 150 mmHg
